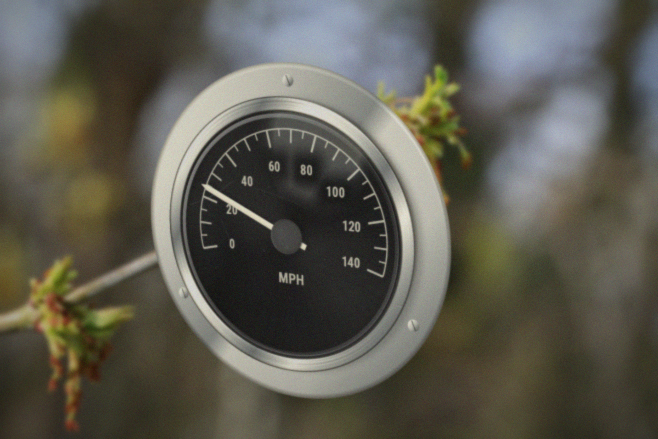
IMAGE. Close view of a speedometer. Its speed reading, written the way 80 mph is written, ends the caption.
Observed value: 25 mph
